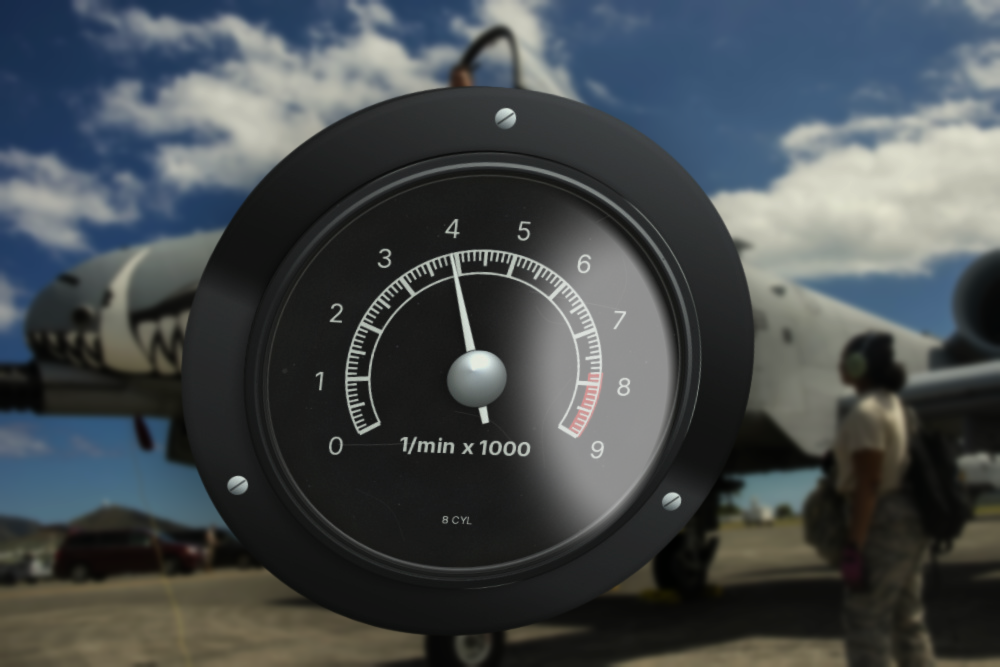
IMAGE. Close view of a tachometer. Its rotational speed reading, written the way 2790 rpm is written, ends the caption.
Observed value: 3900 rpm
